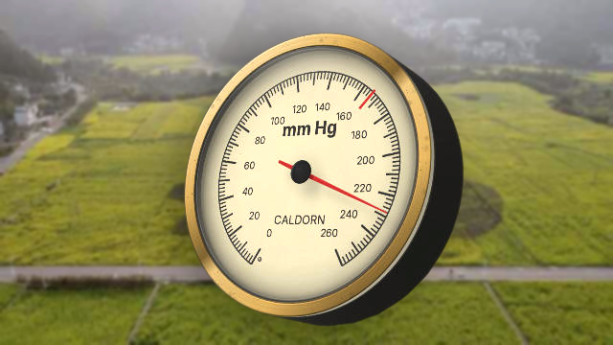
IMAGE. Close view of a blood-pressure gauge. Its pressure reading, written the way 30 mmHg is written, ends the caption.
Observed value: 228 mmHg
